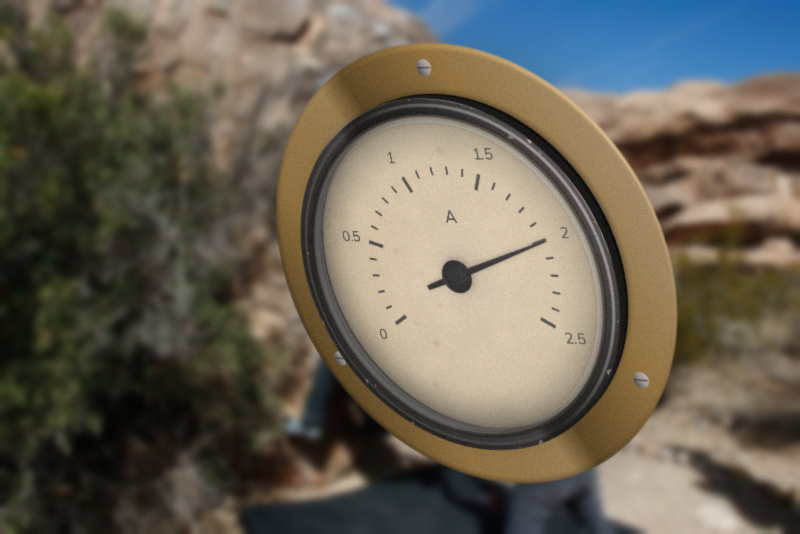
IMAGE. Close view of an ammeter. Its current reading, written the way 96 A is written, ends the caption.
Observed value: 2 A
